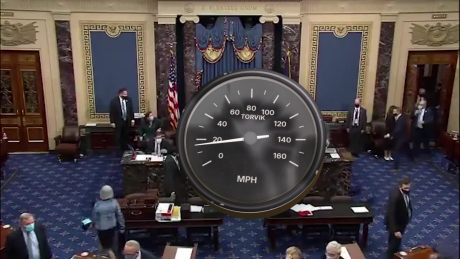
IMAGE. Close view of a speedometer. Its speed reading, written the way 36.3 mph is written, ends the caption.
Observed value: 15 mph
